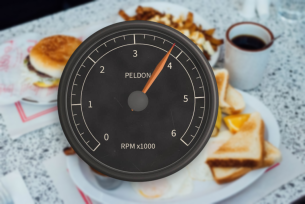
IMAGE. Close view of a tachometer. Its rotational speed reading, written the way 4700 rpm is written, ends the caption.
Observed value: 3800 rpm
